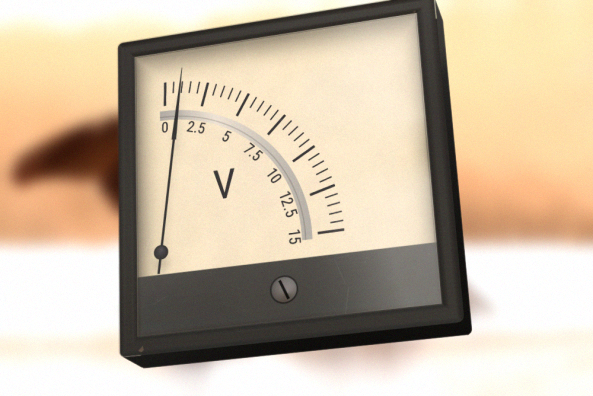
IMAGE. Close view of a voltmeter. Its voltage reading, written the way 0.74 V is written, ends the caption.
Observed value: 1 V
